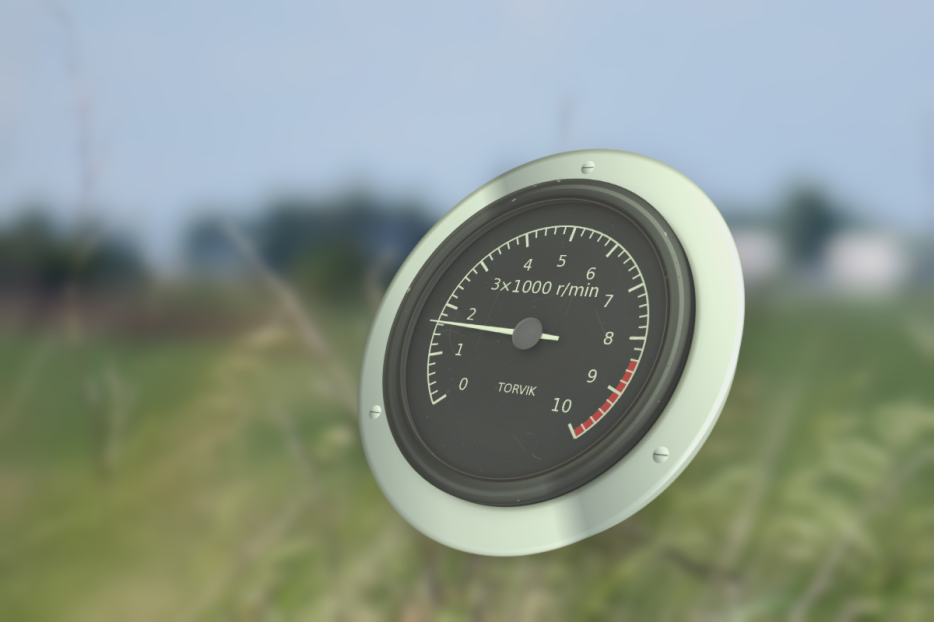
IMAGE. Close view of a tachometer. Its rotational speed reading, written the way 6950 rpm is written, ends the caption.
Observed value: 1600 rpm
